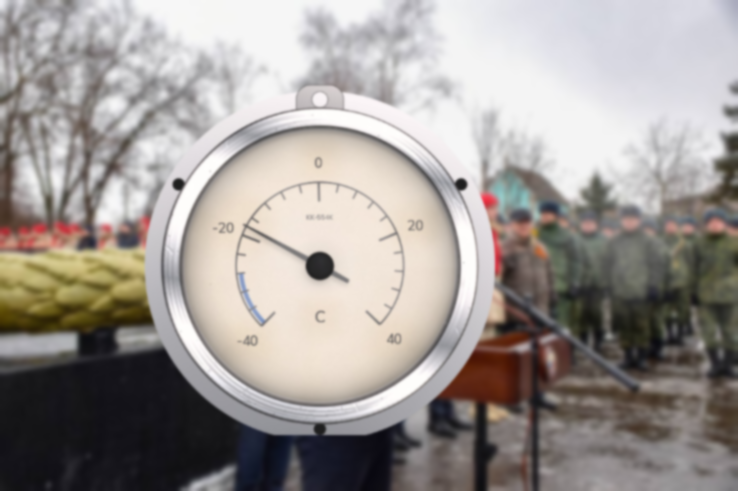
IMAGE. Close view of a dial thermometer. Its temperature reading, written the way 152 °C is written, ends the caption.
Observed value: -18 °C
